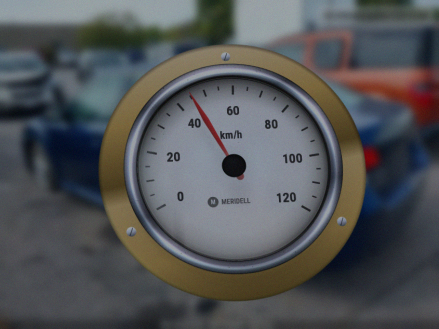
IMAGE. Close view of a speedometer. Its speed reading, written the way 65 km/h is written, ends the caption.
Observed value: 45 km/h
